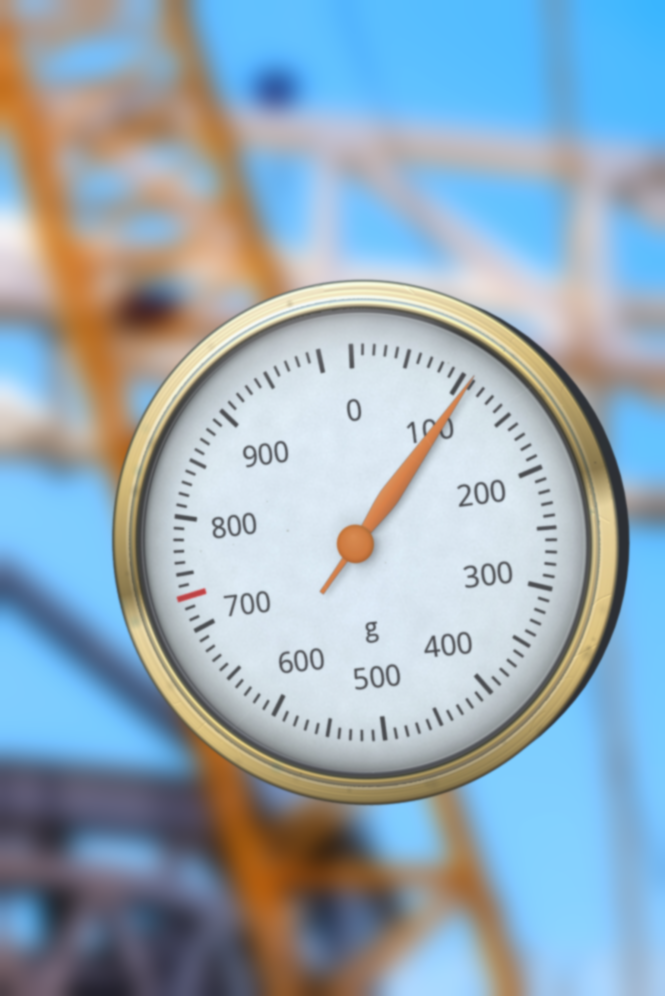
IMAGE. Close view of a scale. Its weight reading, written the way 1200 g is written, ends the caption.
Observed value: 110 g
